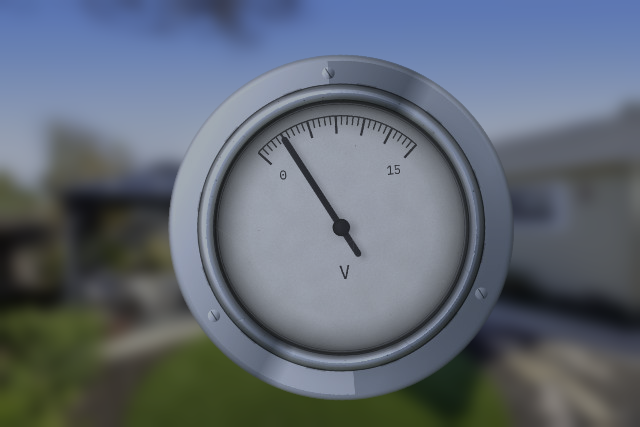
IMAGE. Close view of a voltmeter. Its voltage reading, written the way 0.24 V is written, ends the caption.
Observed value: 2.5 V
